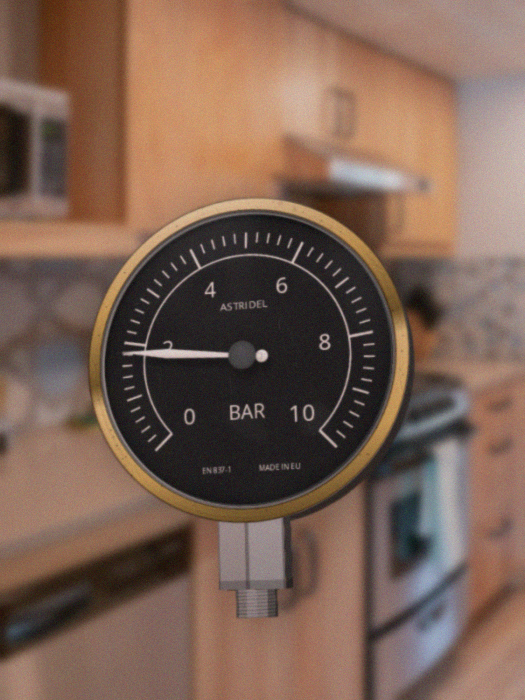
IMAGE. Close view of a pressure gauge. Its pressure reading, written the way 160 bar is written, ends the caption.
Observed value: 1.8 bar
